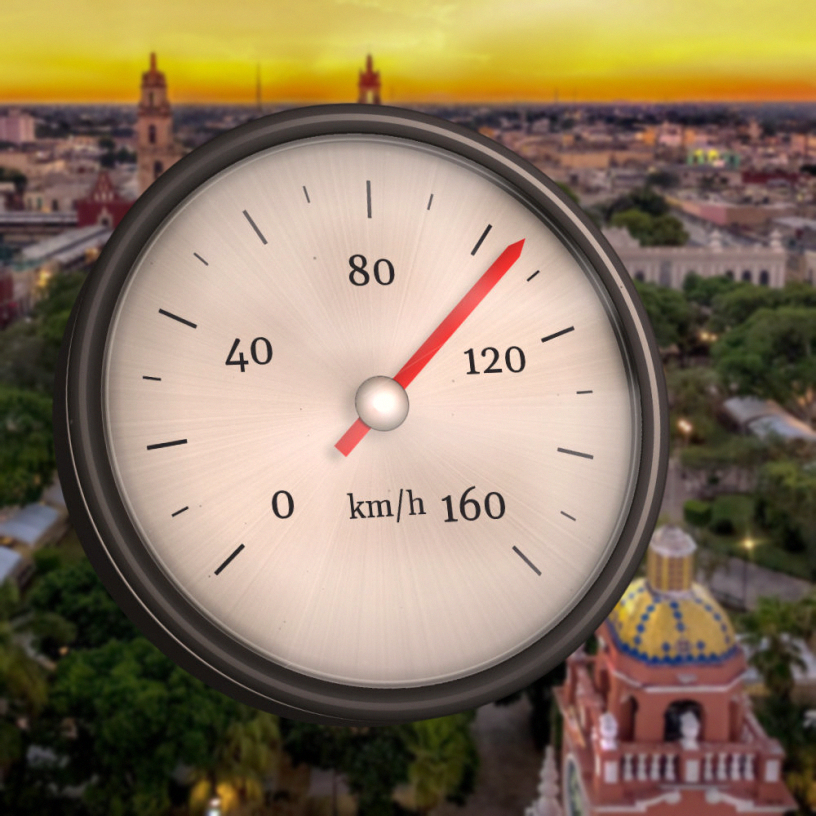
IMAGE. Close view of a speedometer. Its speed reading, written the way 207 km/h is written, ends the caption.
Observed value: 105 km/h
